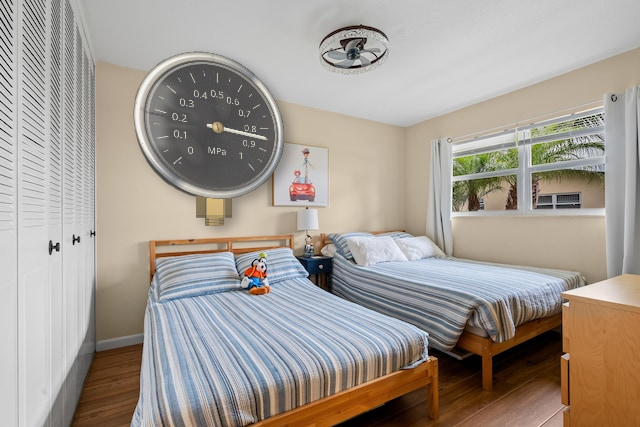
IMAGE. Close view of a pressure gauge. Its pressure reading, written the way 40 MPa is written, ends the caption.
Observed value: 0.85 MPa
